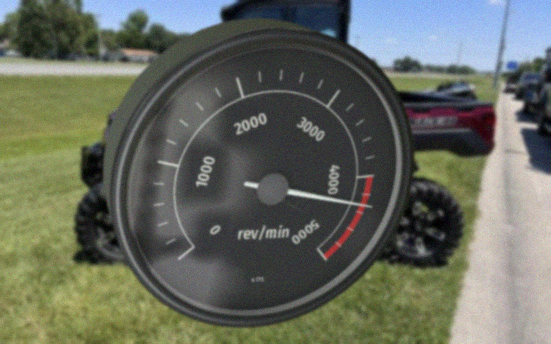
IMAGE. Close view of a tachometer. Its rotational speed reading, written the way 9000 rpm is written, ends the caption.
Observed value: 4300 rpm
